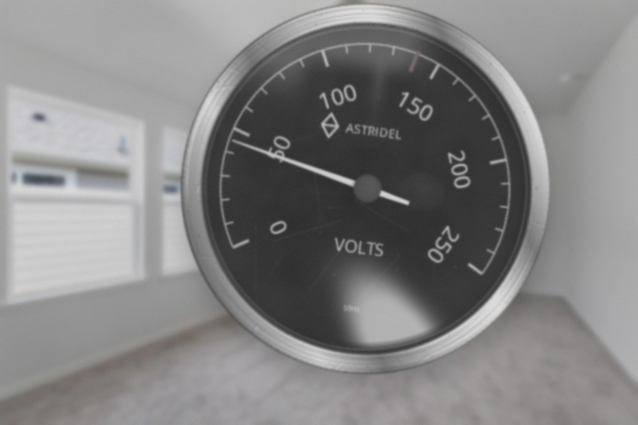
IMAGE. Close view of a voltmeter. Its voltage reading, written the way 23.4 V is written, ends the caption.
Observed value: 45 V
